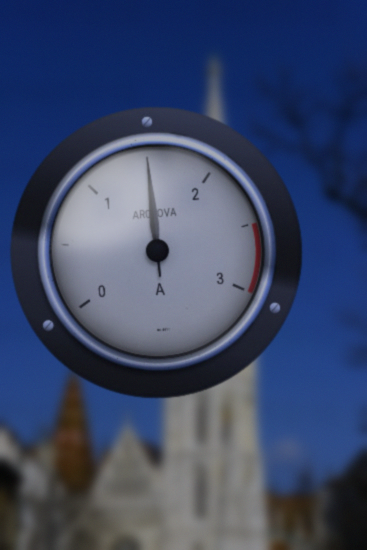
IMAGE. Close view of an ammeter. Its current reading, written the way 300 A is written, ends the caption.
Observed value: 1.5 A
